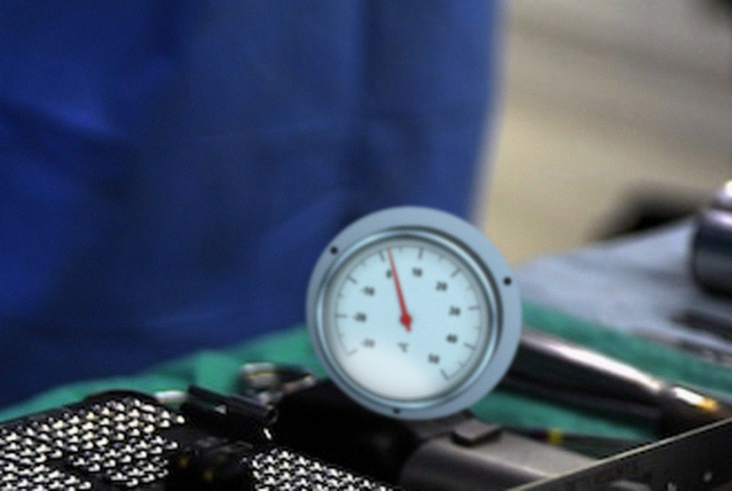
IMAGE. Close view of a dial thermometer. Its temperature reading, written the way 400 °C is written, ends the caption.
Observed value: 2.5 °C
